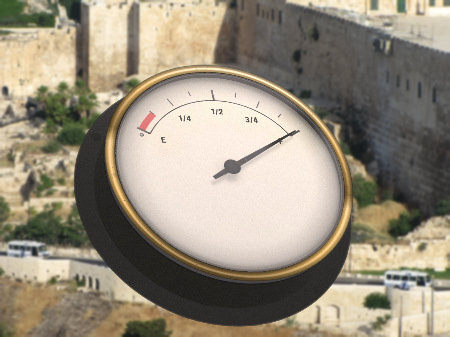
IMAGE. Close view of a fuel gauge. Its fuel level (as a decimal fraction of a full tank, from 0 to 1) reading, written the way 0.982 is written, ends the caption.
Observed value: 1
